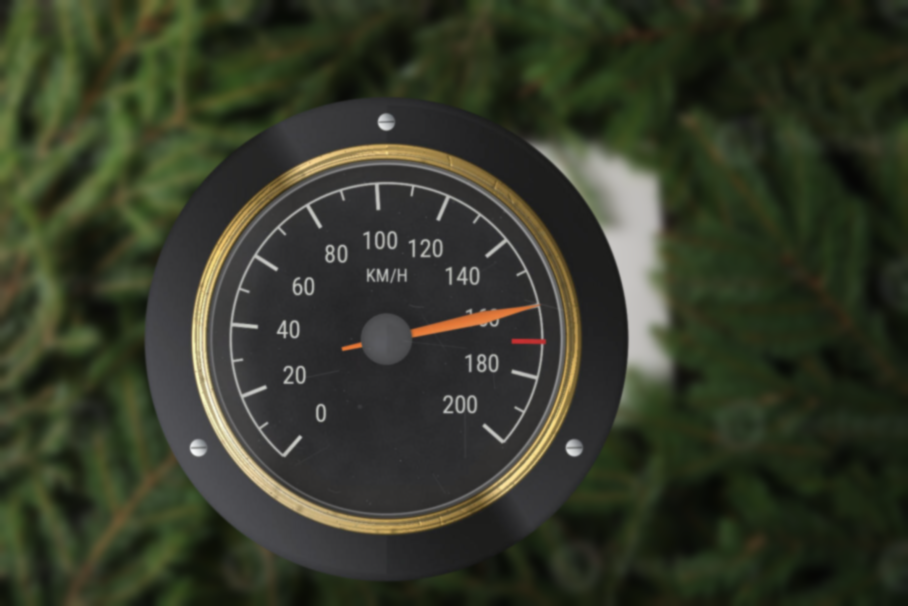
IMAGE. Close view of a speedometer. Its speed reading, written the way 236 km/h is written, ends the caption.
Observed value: 160 km/h
